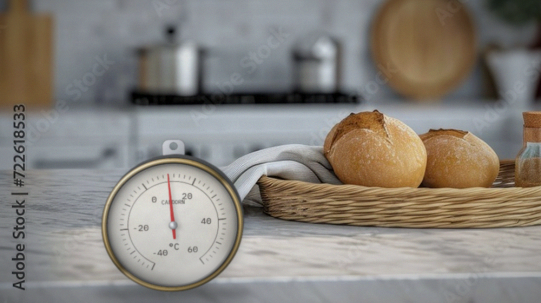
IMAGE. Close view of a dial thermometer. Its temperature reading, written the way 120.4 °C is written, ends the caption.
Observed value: 10 °C
